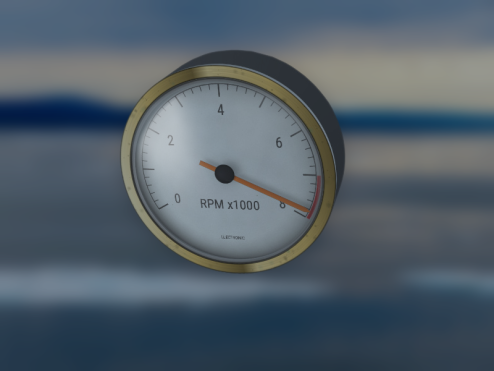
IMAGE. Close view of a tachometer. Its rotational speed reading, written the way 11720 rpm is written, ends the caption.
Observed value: 7800 rpm
